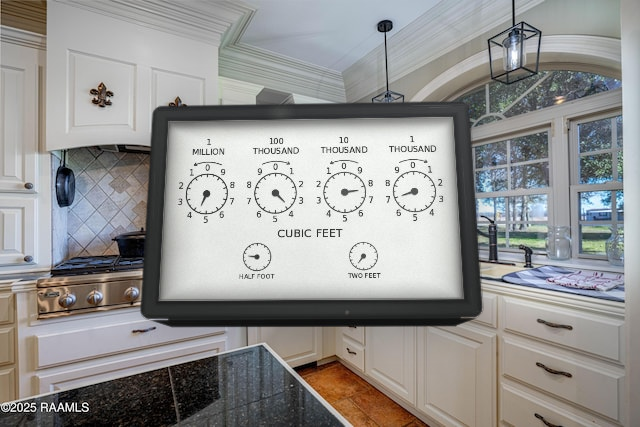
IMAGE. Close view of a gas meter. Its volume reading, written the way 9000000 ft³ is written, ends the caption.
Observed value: 437700 ft³
